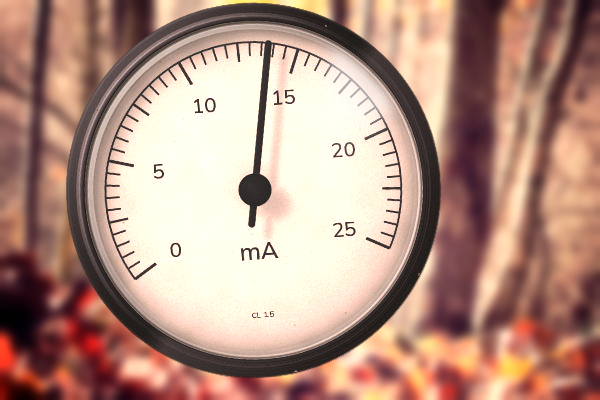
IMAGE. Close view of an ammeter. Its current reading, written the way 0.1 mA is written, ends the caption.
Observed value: 13.75 mA
